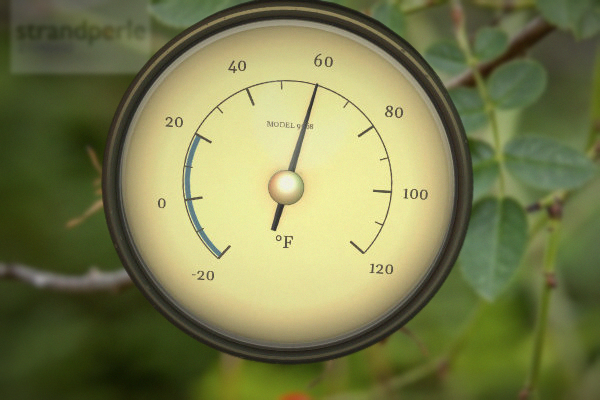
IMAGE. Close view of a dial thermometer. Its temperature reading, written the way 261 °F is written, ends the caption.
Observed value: 60 °F
